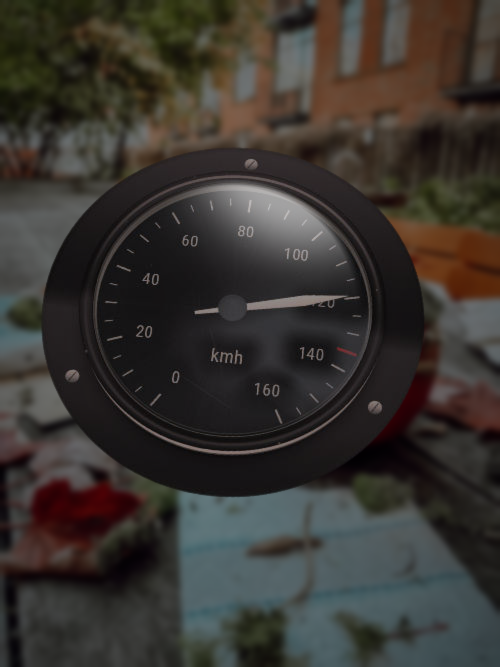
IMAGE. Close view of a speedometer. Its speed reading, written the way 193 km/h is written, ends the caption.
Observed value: 120 km/h
